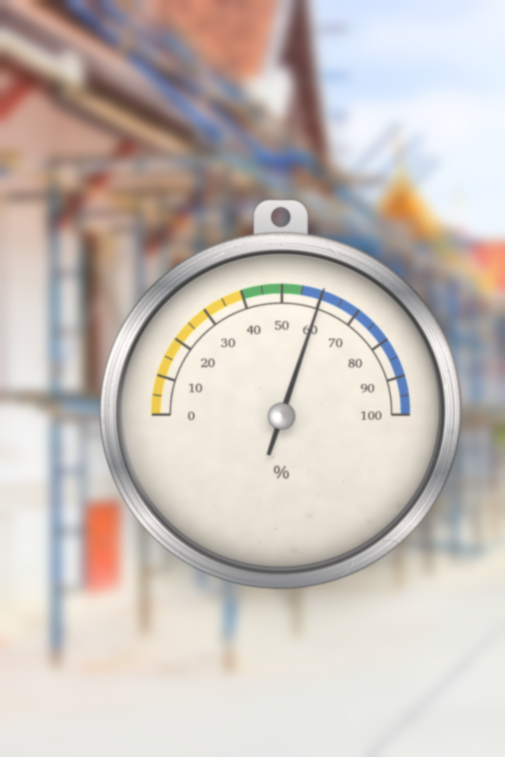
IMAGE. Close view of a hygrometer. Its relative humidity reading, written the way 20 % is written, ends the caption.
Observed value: 60 %
